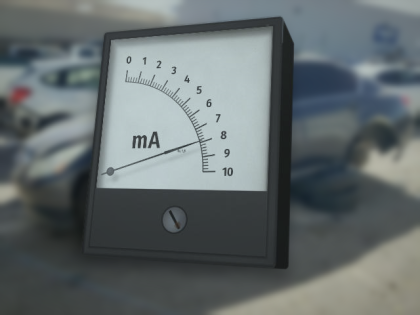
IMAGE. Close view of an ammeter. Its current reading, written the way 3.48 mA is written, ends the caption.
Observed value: 8 mA
